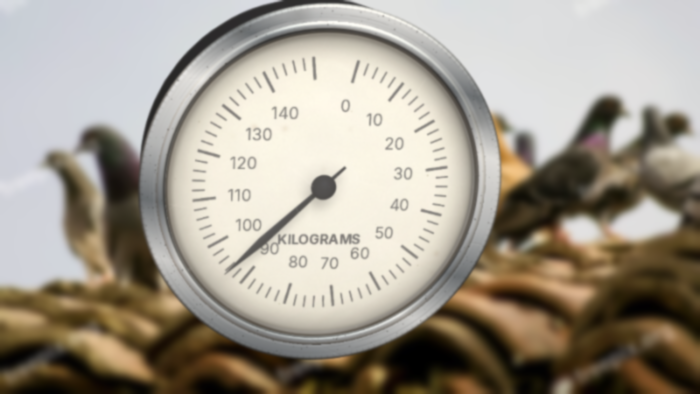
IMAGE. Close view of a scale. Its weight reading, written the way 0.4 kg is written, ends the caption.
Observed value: 94 kg
